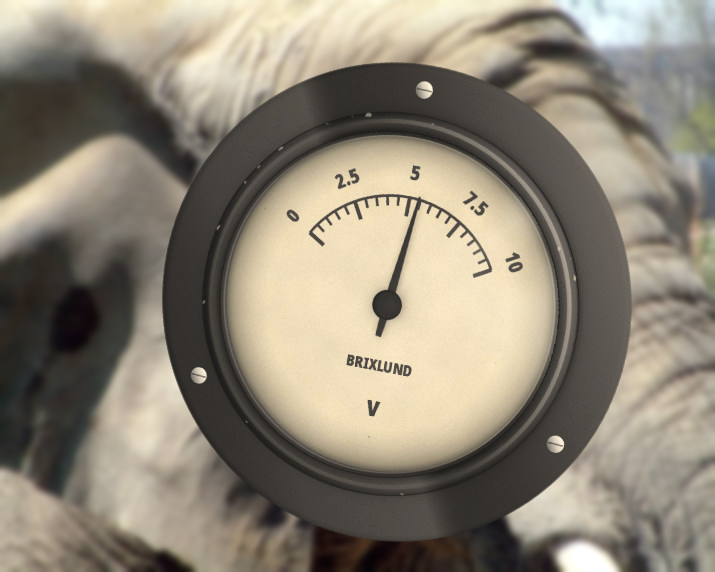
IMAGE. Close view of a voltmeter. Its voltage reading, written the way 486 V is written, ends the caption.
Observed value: 5.5 V
